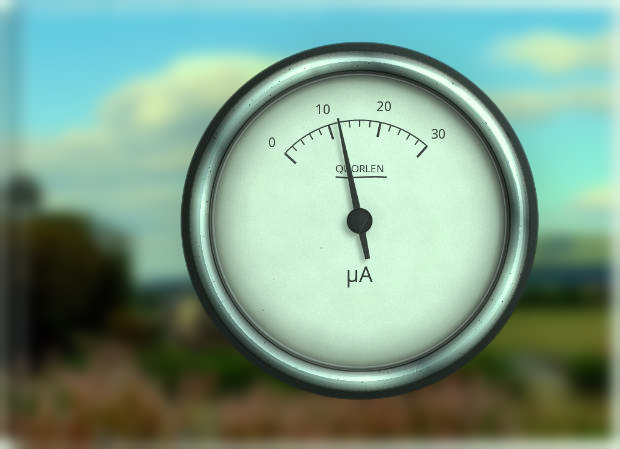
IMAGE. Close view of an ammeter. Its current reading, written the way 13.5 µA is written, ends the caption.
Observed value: 12 µA
